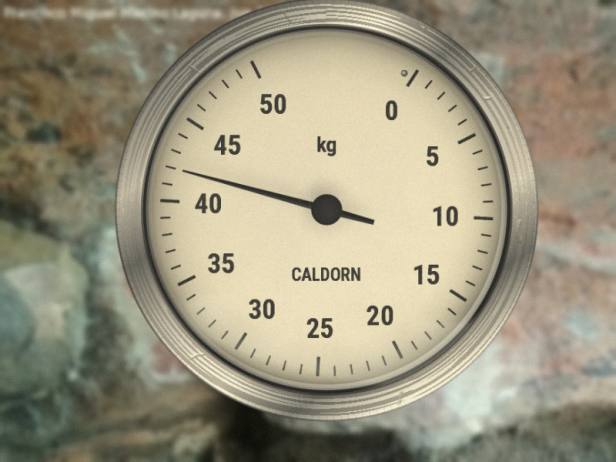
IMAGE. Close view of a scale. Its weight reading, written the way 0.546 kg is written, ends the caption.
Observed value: 42 kg
